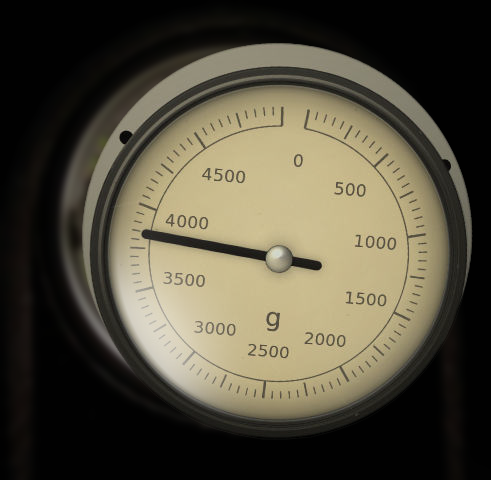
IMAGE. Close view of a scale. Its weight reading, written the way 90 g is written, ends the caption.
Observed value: 3850 g
